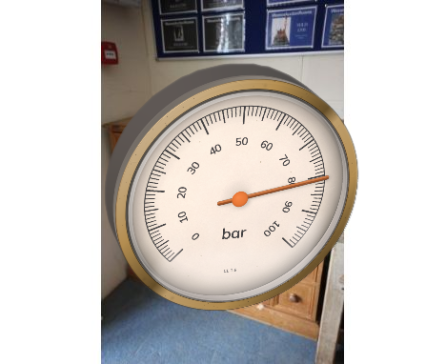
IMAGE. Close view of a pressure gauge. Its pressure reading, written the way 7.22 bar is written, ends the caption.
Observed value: 80 bar
